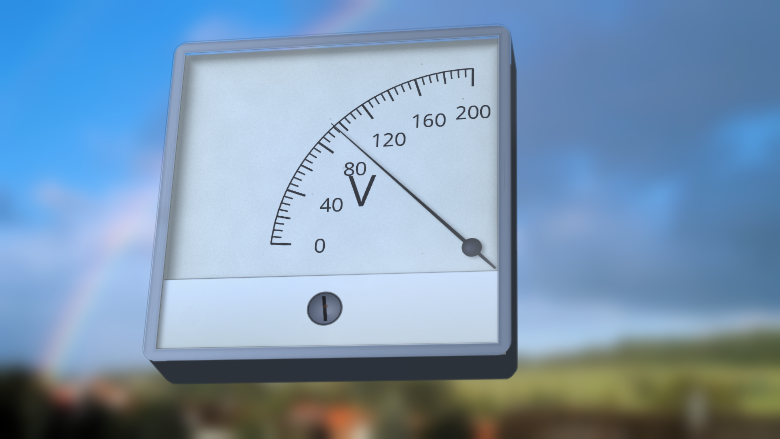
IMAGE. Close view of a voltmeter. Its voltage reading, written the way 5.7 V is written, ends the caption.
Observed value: 95 V
